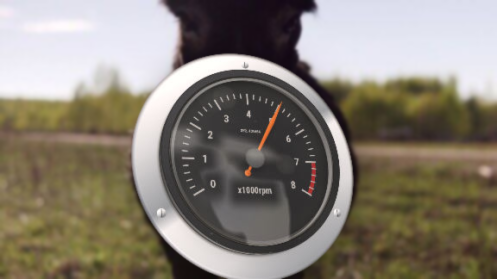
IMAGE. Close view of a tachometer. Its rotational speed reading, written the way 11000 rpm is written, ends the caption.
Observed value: 5000 rpm
